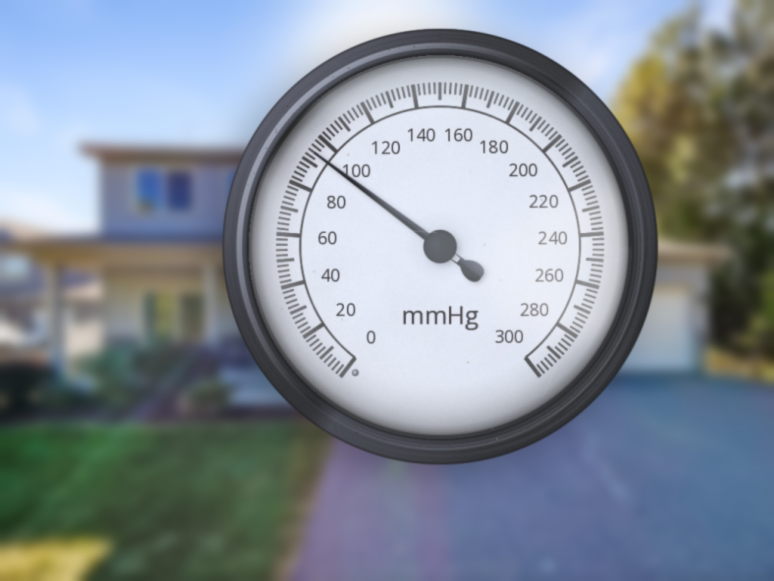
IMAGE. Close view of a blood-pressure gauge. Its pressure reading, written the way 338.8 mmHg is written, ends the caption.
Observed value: 94 mmHg
